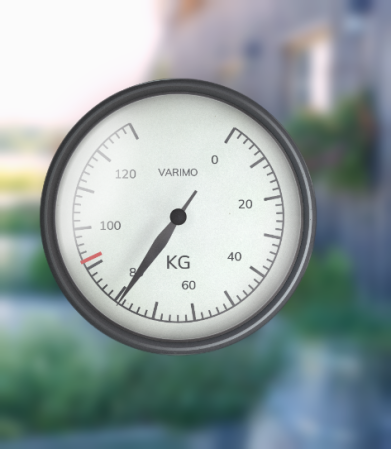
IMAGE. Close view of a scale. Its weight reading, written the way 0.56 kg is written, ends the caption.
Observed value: 79 kg
